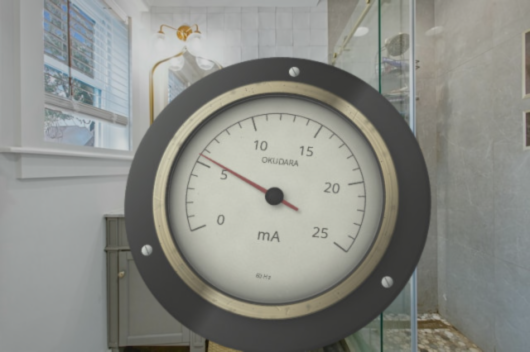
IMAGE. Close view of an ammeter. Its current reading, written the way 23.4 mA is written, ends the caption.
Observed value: 5.5 mA
